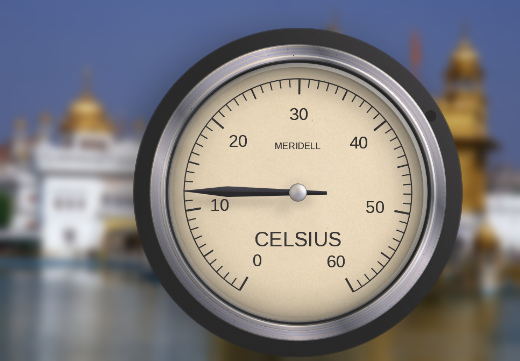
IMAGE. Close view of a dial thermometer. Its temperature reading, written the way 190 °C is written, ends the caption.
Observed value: 12 °C
